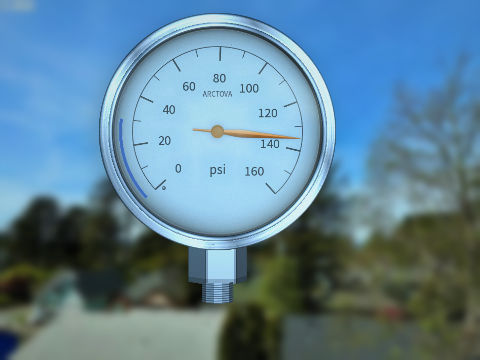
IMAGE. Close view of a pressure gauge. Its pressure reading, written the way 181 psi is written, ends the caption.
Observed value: 135 psi
